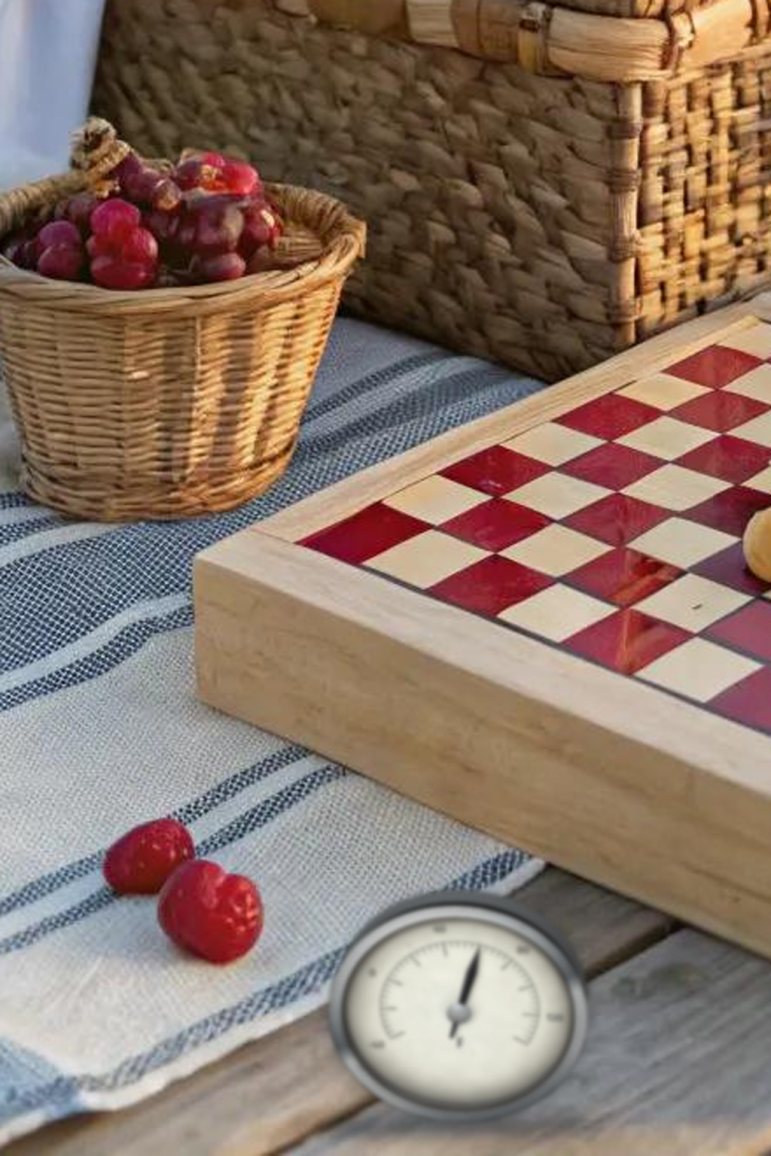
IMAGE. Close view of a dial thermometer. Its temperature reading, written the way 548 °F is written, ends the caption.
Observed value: 60 °F
